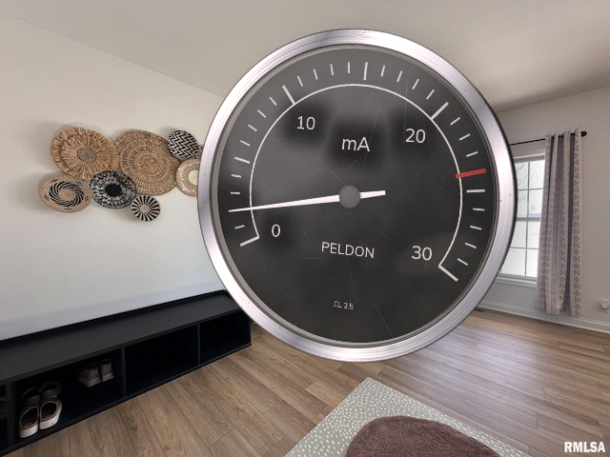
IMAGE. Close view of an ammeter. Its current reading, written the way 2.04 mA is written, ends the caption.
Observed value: 2 mA
